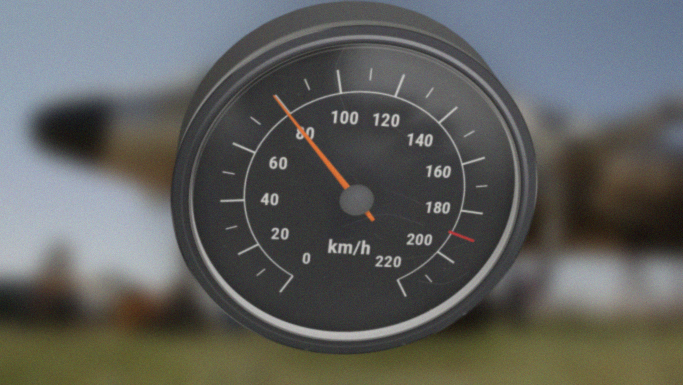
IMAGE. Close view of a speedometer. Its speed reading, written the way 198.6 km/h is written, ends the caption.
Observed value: 80 km/h
